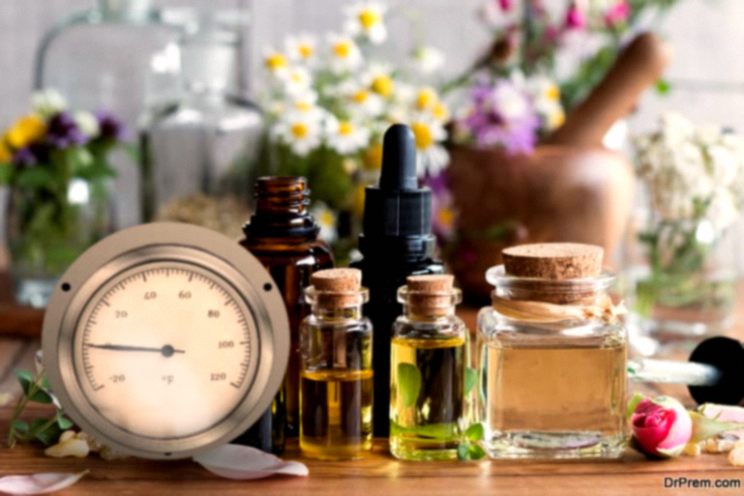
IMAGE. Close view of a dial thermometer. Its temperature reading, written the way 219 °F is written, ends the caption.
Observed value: 0 °F
